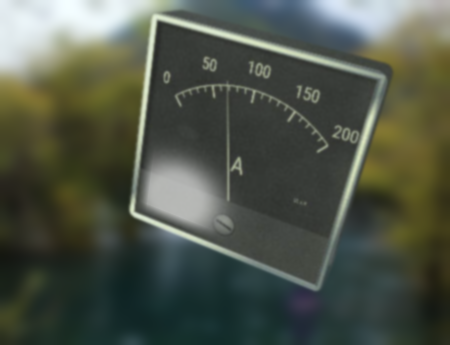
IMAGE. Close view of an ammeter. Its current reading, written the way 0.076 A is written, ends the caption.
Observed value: 70 A
